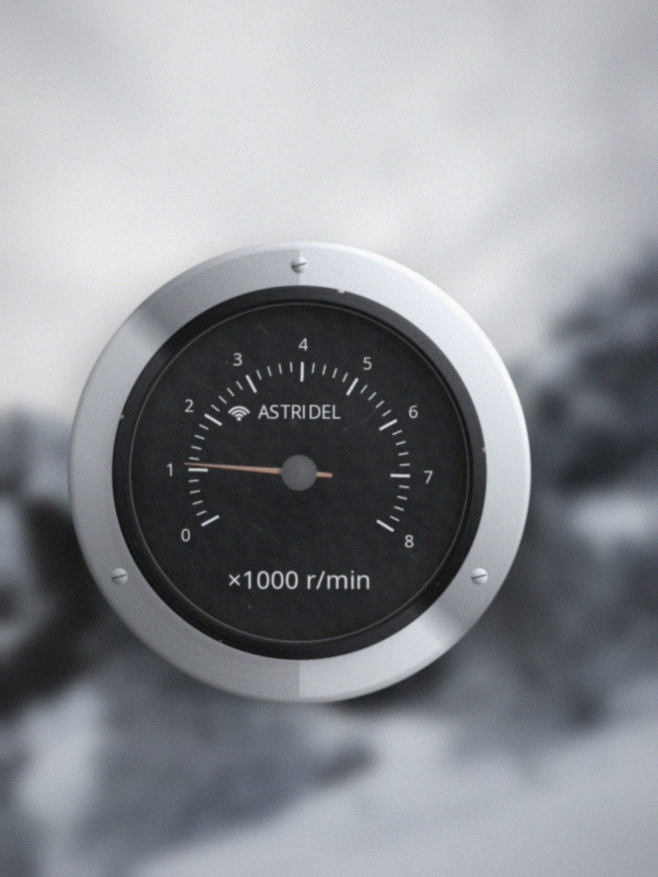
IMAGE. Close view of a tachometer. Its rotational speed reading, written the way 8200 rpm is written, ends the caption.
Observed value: 1100 rpm
